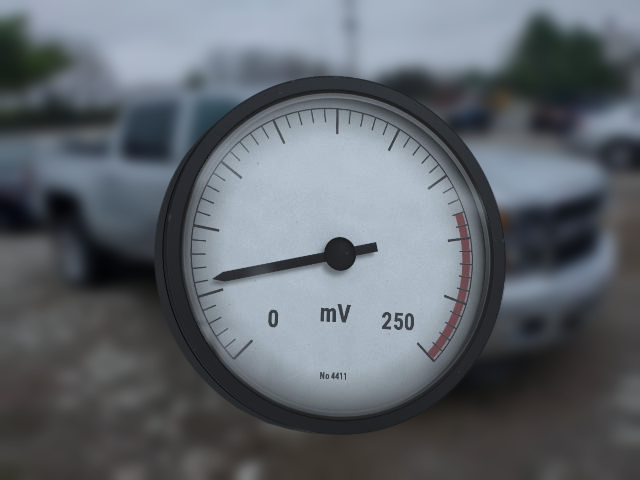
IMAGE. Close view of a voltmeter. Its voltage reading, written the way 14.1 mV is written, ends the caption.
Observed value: 30 mV
